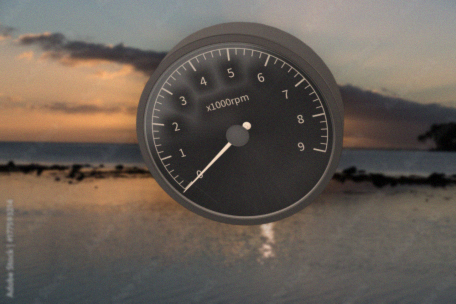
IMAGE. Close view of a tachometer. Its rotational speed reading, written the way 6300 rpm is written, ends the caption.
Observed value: 0 rpm
